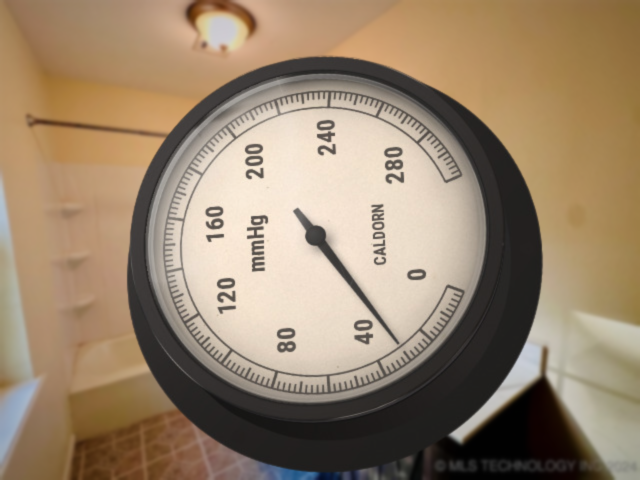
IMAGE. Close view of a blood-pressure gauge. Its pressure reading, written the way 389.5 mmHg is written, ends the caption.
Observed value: 30 mmHg
